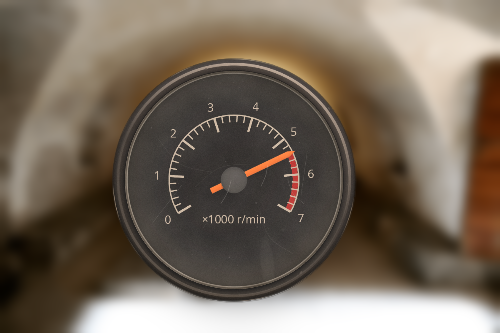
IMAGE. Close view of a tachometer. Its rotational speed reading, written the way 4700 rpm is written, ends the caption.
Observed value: 5400 rpm
